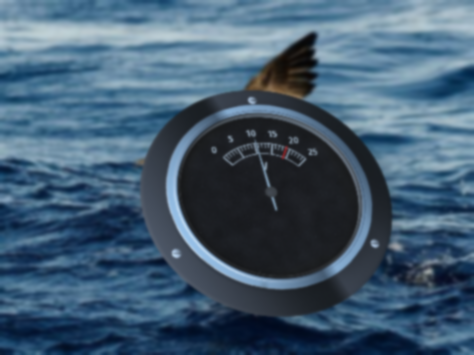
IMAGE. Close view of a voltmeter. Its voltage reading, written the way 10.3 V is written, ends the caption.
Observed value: 10 V
